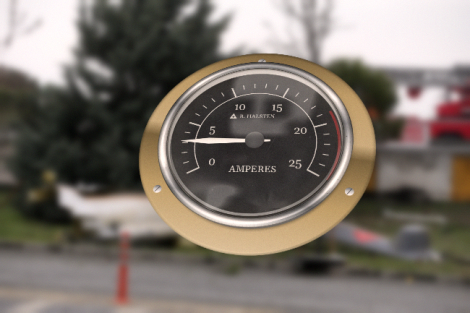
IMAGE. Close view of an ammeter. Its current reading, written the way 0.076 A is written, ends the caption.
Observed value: 3 A
